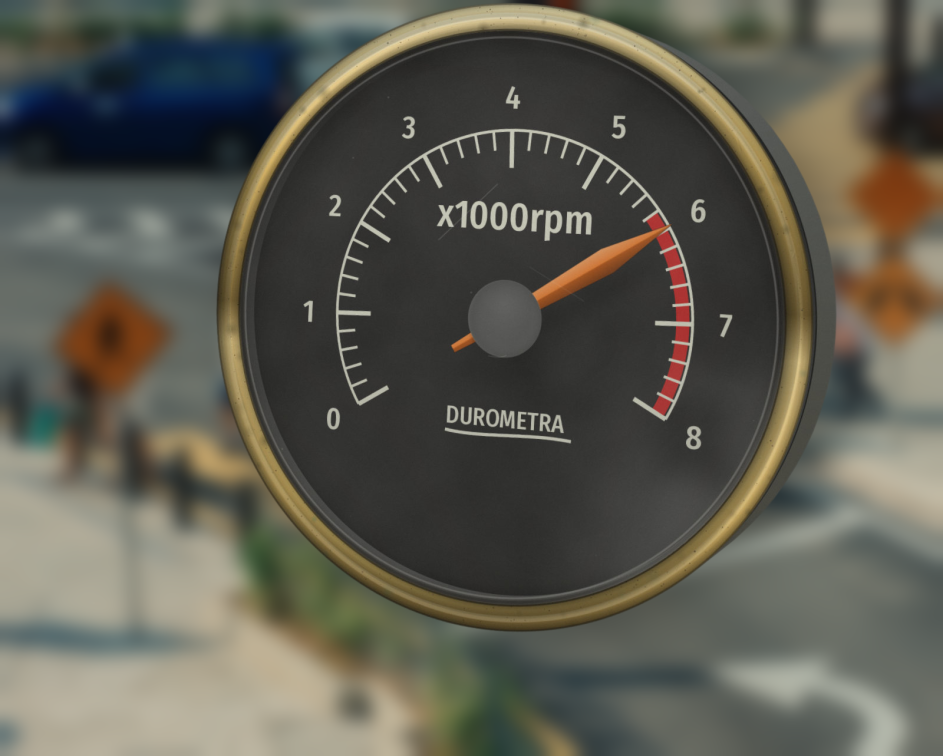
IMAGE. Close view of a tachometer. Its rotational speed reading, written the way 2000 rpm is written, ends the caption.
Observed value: 6000 rpm
